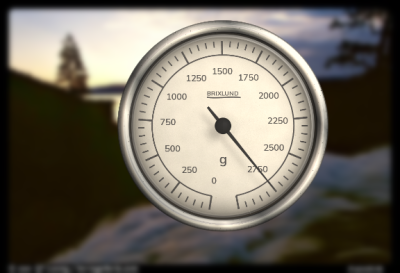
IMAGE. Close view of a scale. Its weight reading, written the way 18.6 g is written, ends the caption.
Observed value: 2750 g
